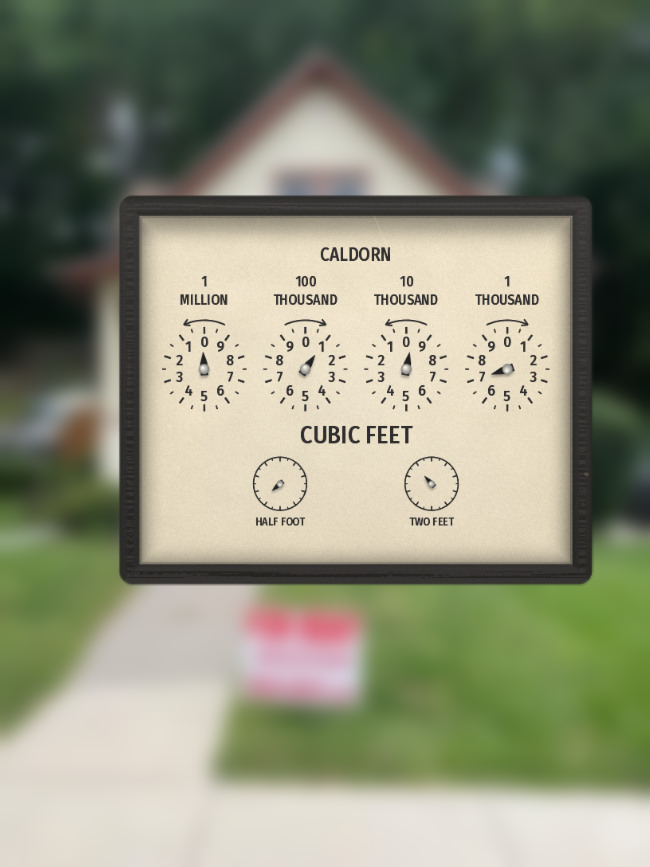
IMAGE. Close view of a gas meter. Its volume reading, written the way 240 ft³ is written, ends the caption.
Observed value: 9700 ft³
